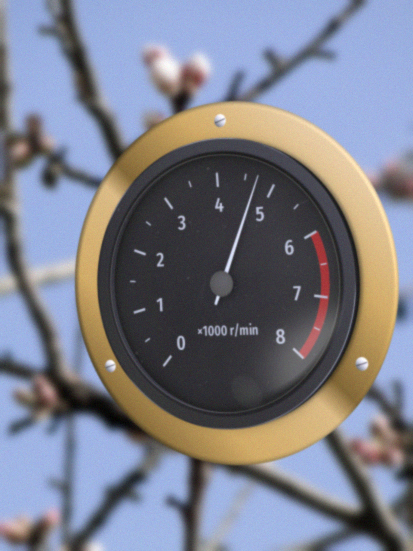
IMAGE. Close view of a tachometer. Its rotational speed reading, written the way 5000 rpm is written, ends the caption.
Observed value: 4750 rpm
